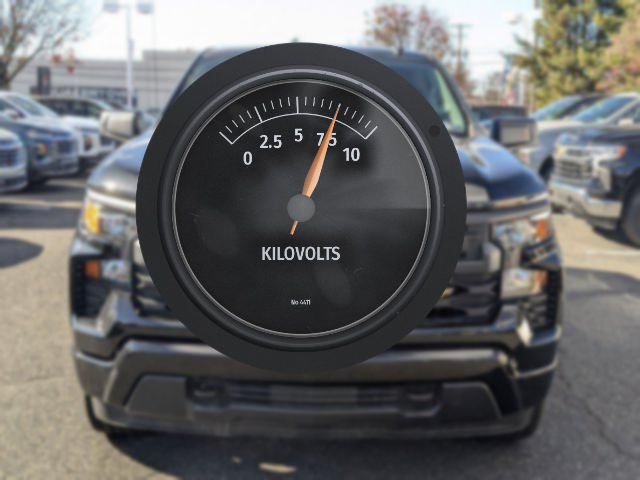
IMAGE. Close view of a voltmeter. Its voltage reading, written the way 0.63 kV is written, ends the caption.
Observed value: 7.5 kV
